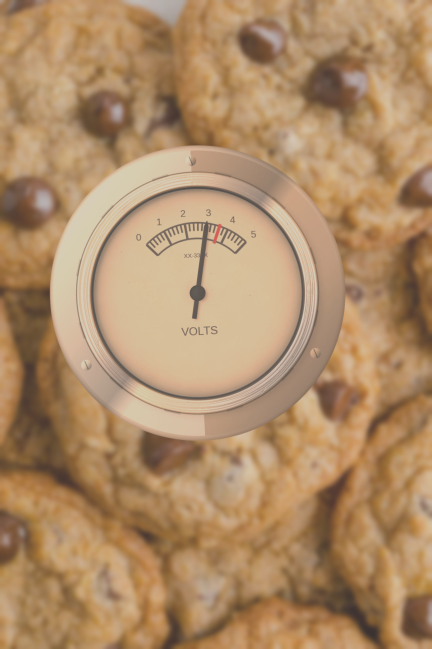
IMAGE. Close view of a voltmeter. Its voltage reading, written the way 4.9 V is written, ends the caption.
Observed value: 3 V
